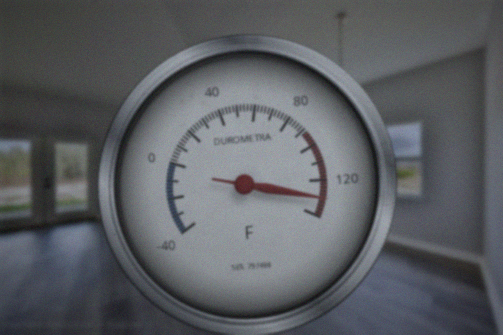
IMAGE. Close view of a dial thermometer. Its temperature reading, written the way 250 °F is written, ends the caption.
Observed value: 130 °F
